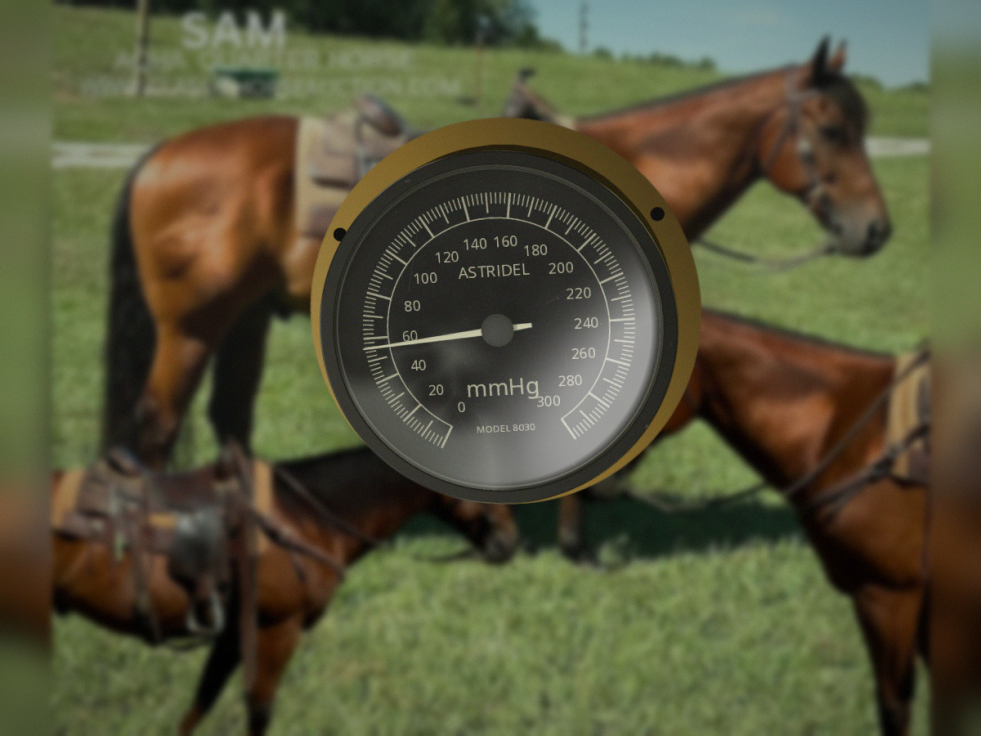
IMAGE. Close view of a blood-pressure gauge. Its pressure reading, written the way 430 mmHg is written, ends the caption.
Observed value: 56 mmHg
